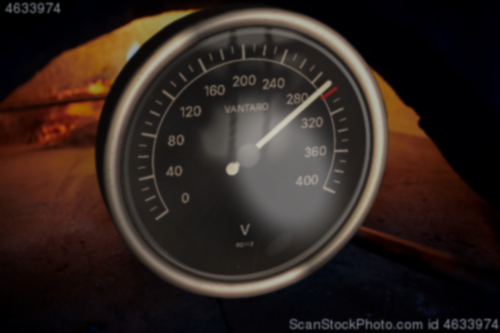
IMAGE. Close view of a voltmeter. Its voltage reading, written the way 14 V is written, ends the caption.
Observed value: 290 V
